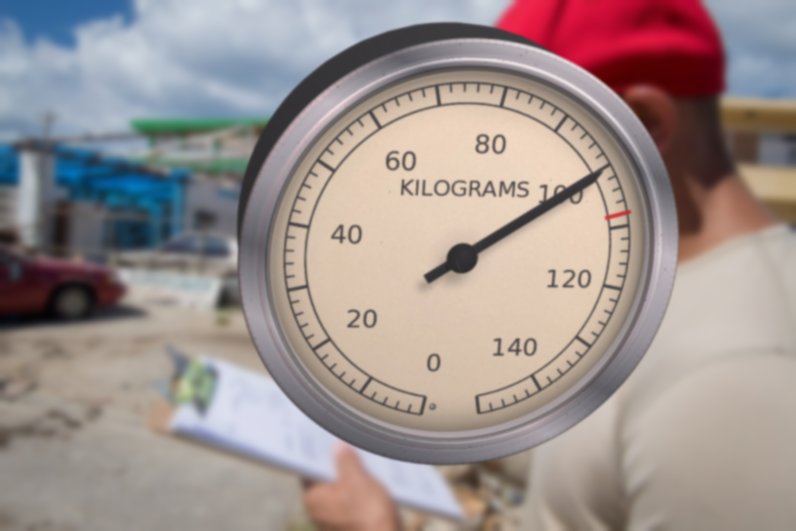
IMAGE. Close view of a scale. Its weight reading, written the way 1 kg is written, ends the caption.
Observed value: 100 kg
